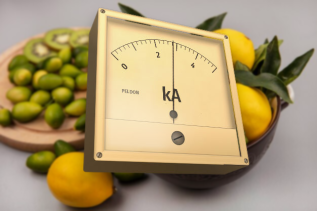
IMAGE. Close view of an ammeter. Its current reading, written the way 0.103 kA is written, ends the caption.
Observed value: 2.8 kA
